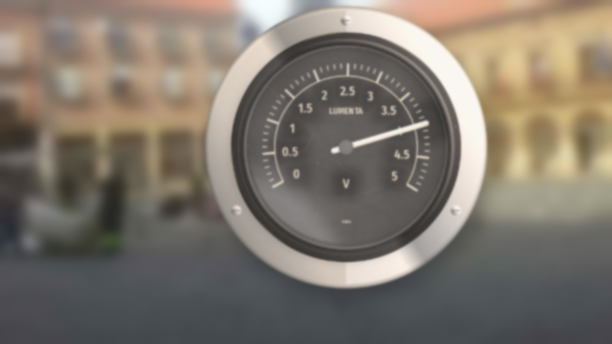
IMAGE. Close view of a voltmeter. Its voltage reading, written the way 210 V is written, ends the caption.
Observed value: 4 V
